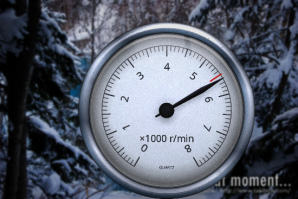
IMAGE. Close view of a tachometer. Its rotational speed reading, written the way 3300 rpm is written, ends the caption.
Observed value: 5600 rpm
